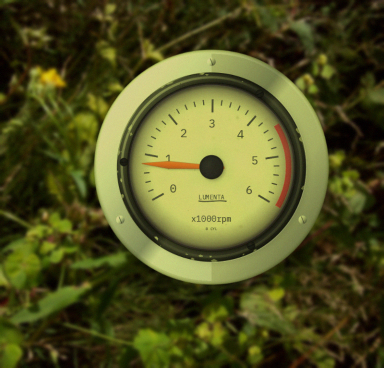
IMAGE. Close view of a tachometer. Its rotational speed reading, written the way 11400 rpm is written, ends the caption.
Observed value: 800 rpm
